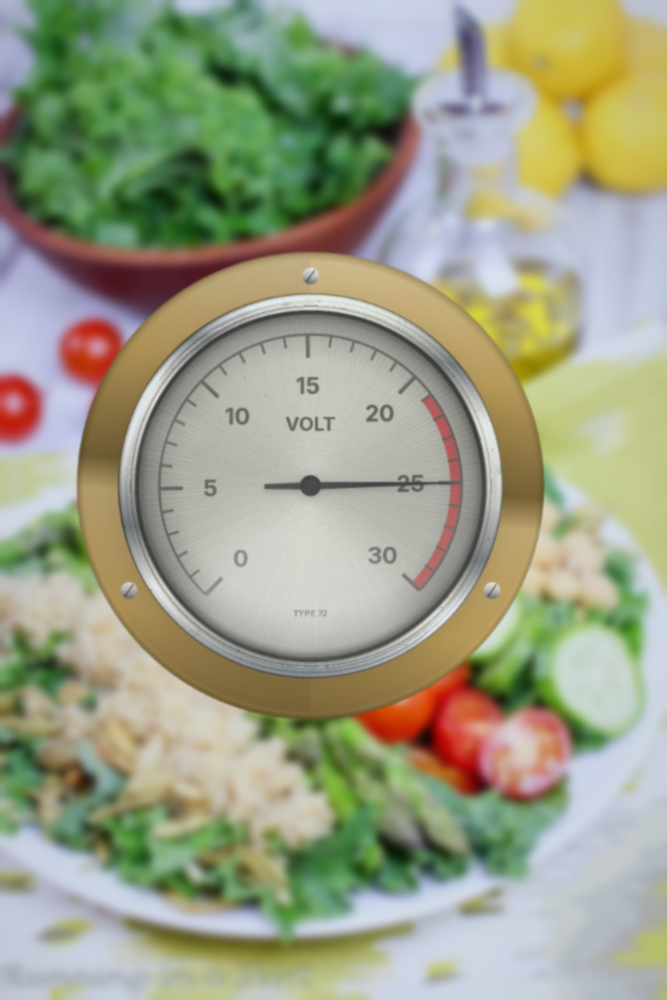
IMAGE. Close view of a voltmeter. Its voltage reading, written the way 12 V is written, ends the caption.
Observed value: 25 V
